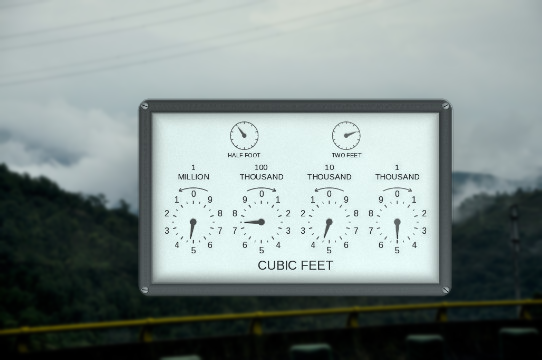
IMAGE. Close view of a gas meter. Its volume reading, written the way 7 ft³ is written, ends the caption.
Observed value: 474500 ft³
